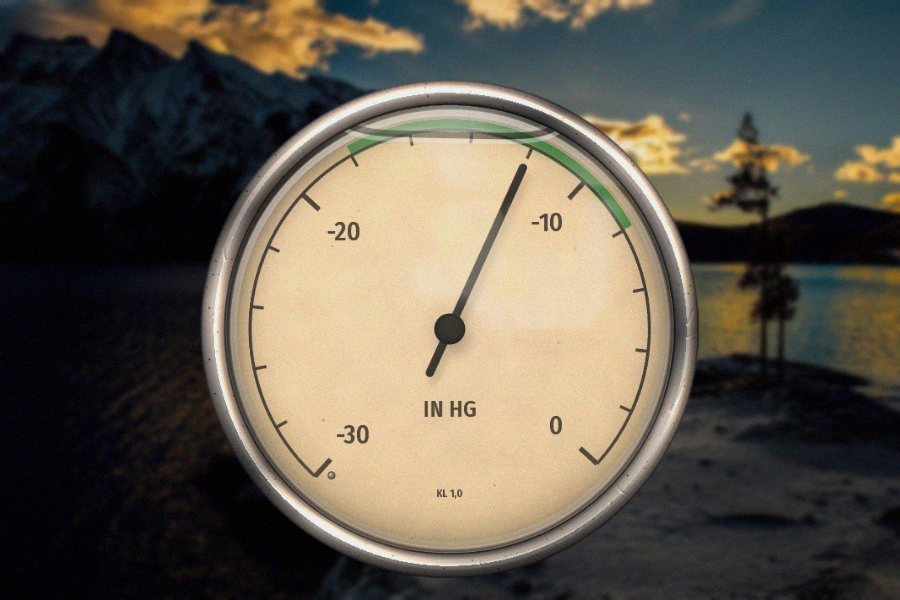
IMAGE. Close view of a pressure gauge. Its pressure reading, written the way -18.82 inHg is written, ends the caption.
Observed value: -12 inHg
